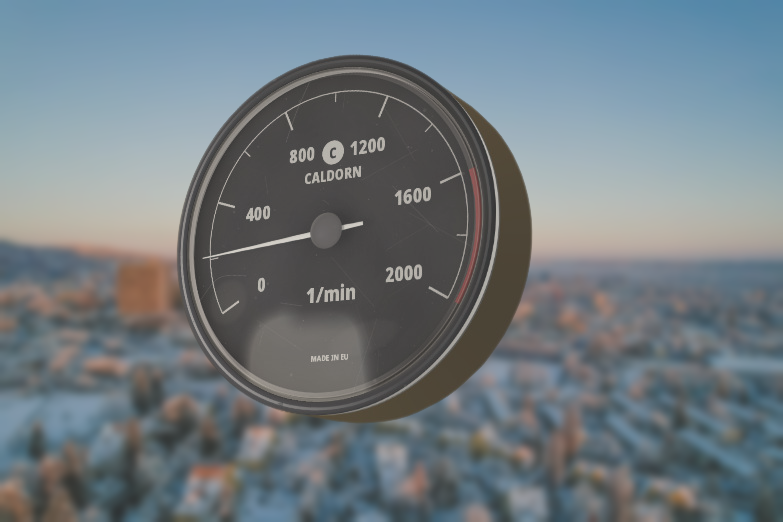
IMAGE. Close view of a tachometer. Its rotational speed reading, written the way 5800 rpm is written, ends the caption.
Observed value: 200 rpm
